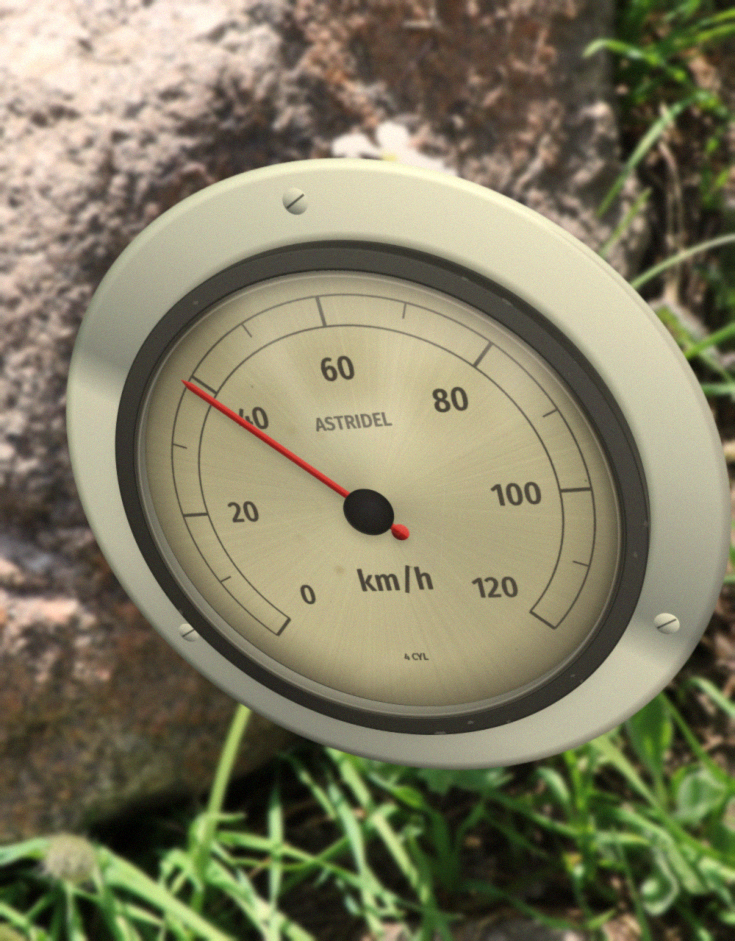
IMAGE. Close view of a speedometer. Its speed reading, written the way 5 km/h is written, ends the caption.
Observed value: 40 km/h
